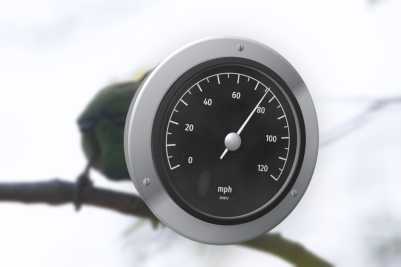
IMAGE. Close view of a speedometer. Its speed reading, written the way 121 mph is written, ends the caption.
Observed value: 75 mph
